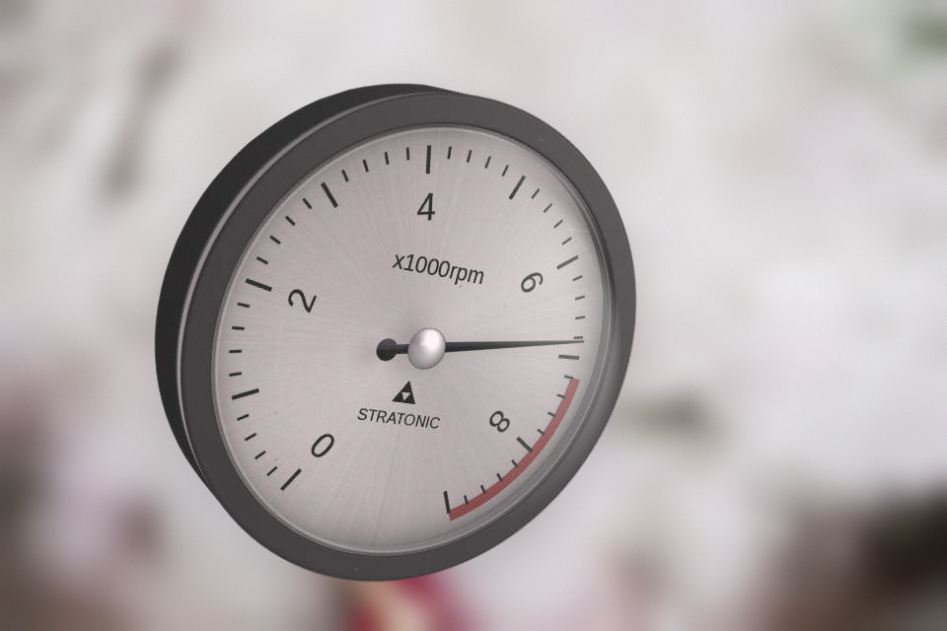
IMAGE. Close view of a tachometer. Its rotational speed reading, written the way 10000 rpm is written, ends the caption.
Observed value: 6800 rpm
